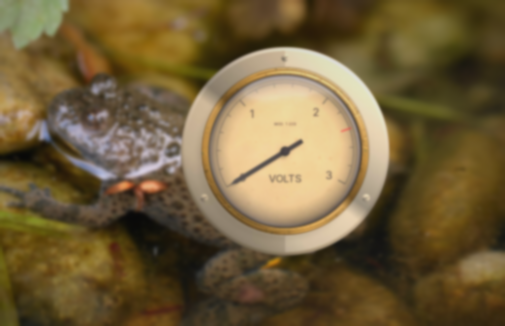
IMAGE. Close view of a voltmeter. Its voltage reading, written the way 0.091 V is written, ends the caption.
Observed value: 0 V
